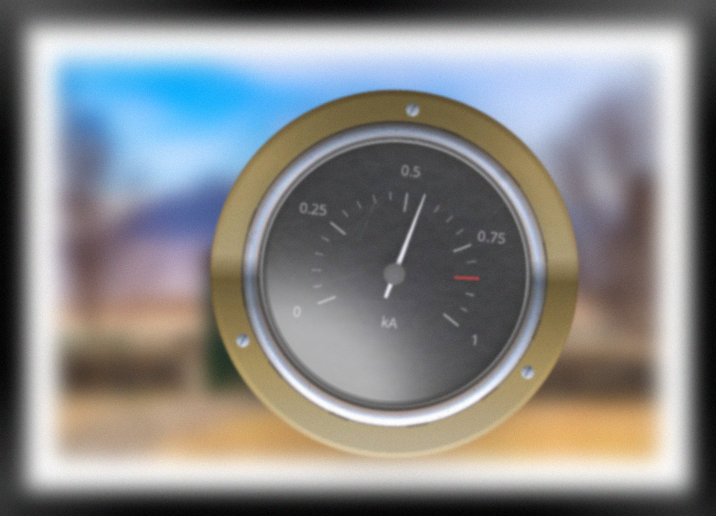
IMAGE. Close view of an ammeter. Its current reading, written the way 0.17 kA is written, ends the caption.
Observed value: 0.55 kA
